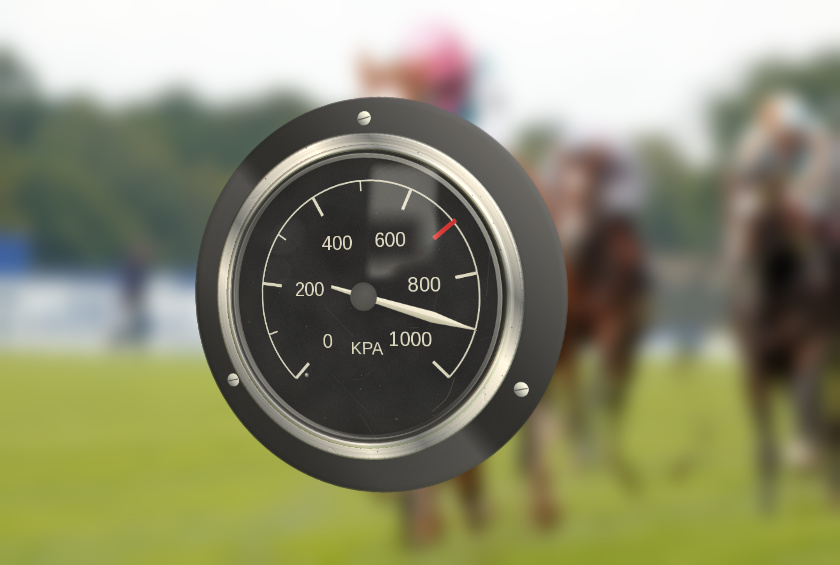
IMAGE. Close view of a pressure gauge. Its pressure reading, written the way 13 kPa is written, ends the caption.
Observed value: 900 kPa
